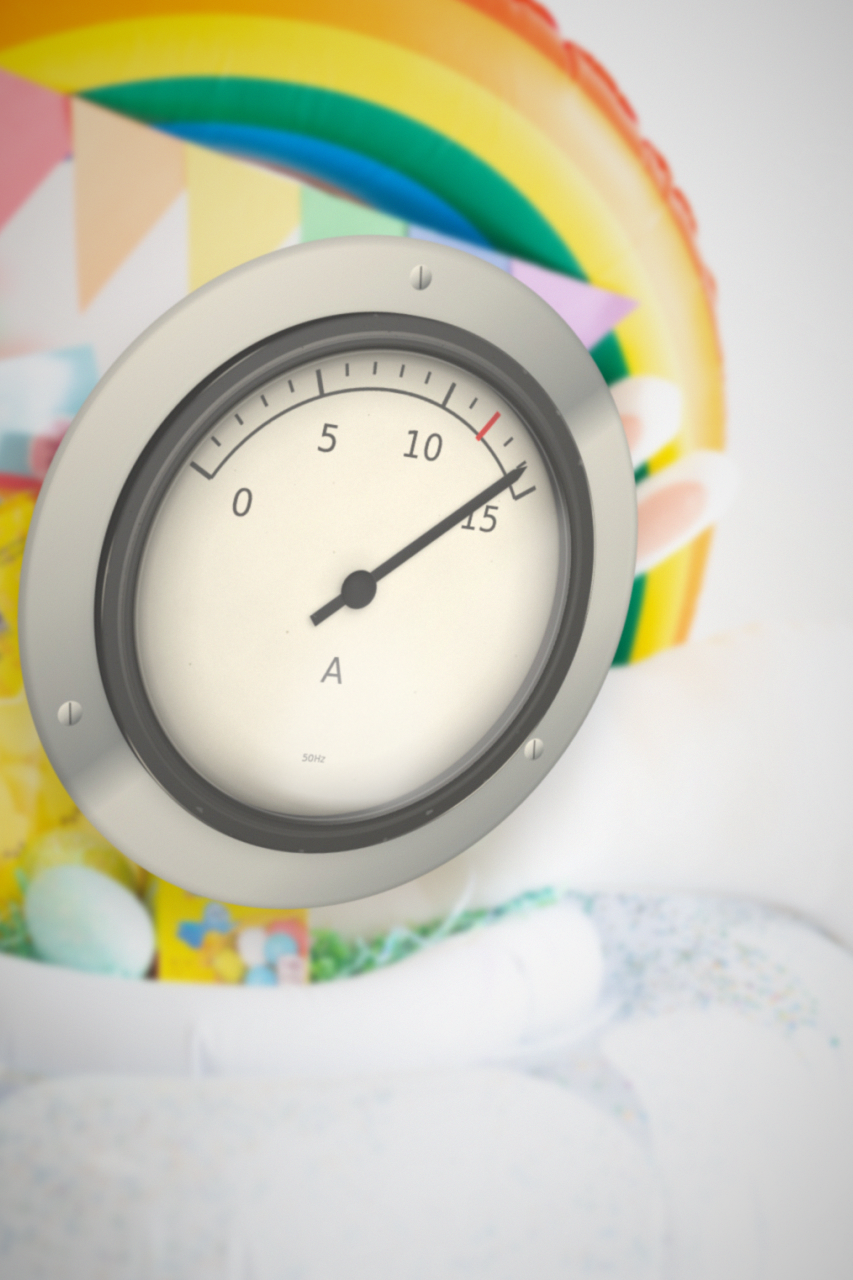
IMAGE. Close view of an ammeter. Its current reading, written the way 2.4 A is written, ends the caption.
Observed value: 14 A
